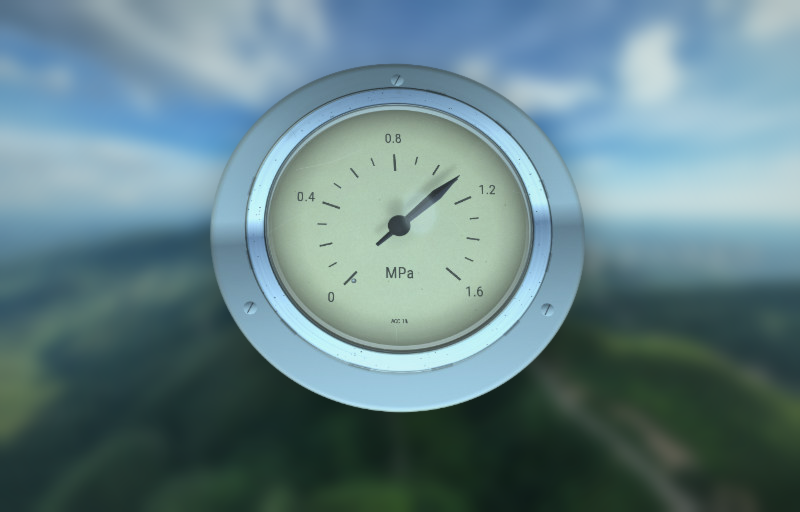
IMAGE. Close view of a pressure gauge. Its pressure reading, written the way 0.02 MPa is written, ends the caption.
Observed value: 1.1 MPa
